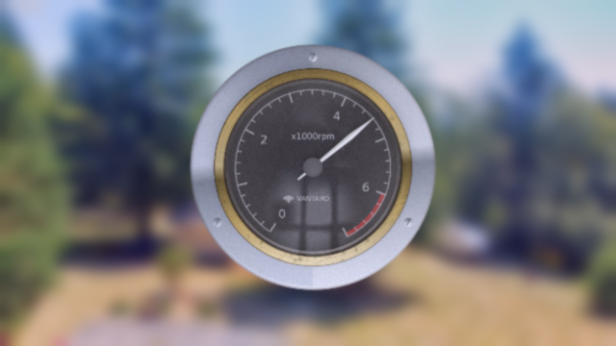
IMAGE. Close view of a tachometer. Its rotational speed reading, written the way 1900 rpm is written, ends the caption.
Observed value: 4600 rpm
